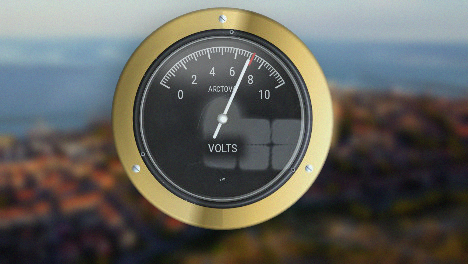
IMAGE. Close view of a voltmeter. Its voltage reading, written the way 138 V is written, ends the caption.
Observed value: 7 V
